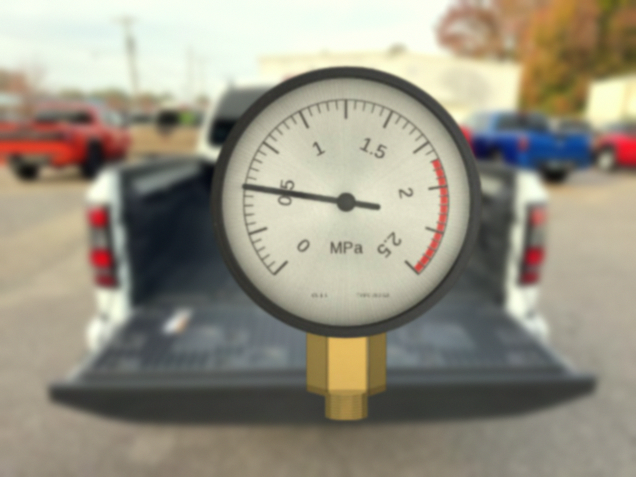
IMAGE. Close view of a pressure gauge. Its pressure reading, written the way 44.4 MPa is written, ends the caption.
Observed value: 0.5 MPa
